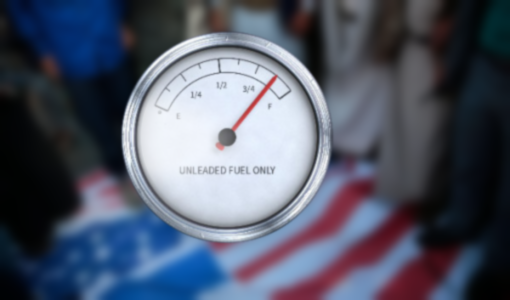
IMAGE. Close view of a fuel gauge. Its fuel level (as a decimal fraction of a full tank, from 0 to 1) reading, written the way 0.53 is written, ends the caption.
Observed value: 0.875
